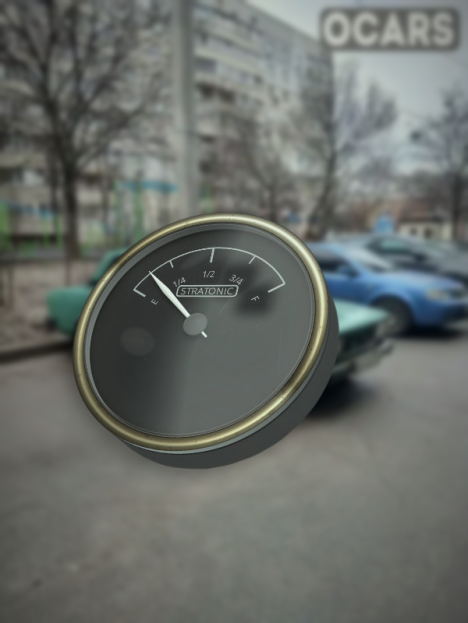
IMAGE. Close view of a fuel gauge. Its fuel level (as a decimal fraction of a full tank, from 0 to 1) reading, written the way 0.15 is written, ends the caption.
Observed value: 0.125
